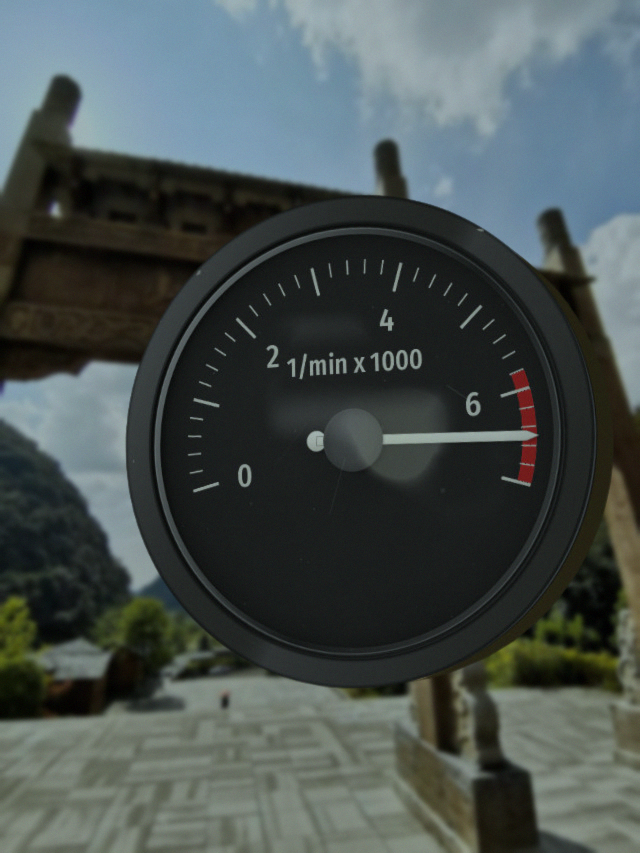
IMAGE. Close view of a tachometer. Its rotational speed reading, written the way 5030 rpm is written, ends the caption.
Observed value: 6500 rpm
